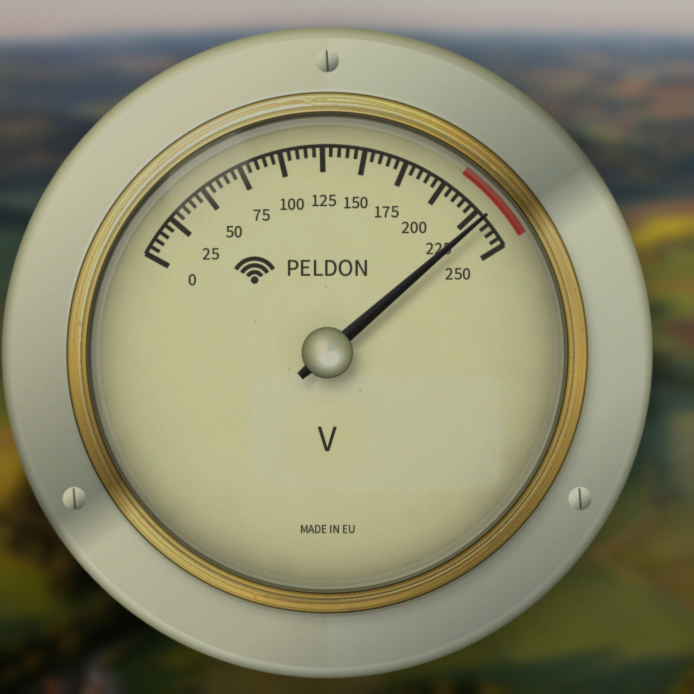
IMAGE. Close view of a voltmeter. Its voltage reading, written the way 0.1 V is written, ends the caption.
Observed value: 230 V
